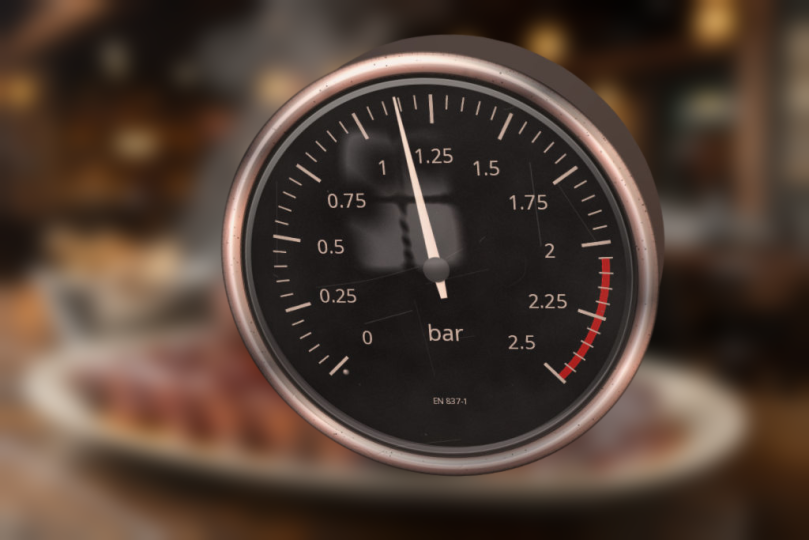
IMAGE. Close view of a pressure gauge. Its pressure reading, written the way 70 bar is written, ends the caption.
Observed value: 1.15 bar
